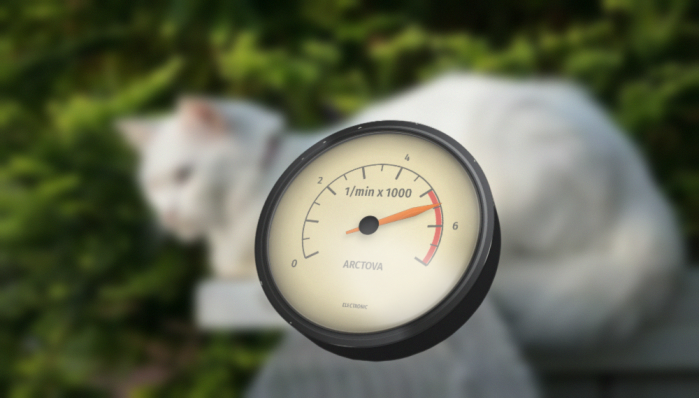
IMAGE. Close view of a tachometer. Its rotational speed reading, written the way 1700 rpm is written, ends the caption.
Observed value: 5500 rpm
